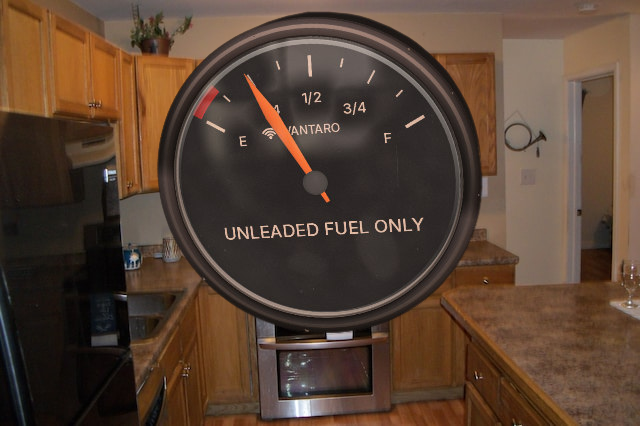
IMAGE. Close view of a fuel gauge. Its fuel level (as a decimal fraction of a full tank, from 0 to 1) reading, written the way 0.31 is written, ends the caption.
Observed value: 0.25
